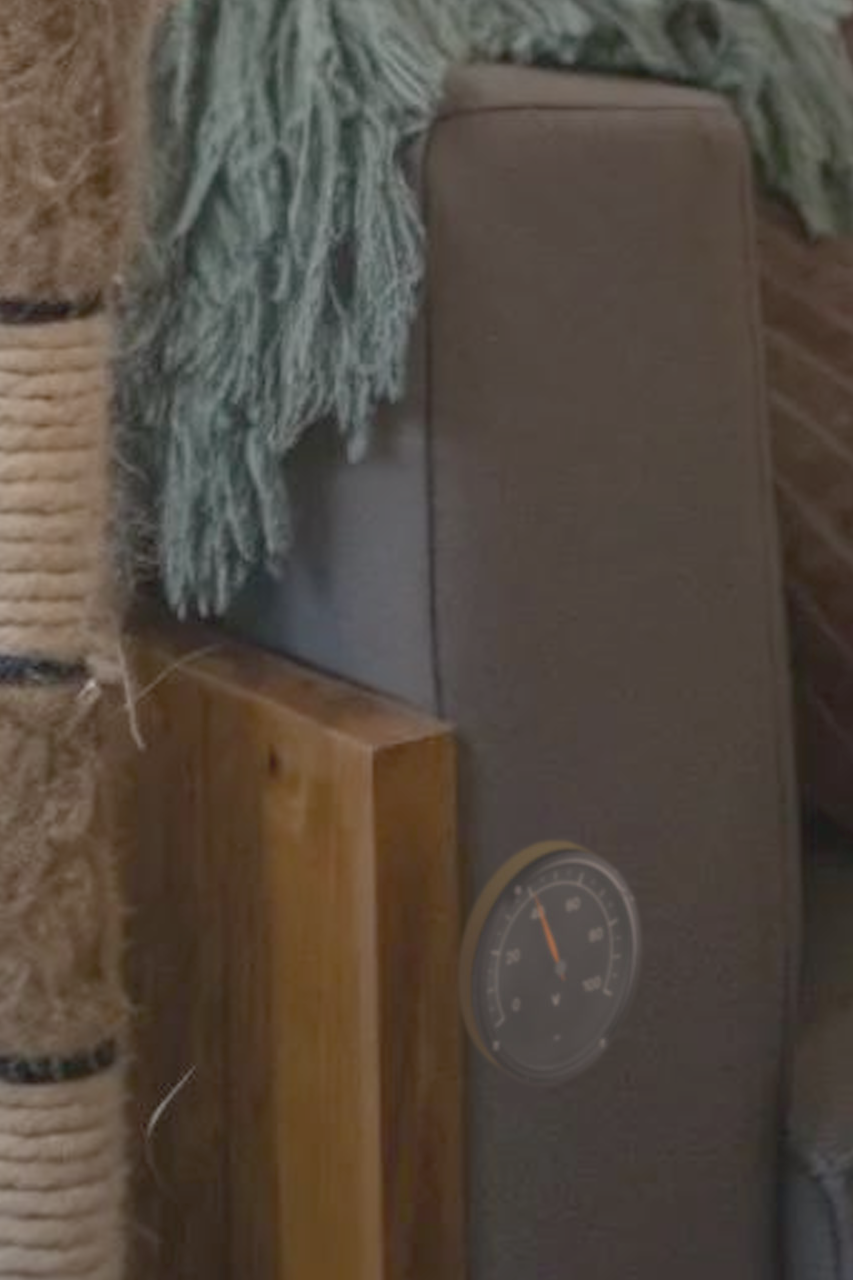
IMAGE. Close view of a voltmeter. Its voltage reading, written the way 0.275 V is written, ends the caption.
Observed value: 40 V
